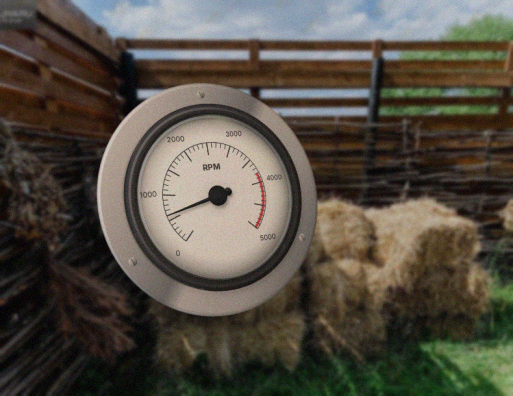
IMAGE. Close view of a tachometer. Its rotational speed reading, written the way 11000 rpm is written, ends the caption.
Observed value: 600 rpm
